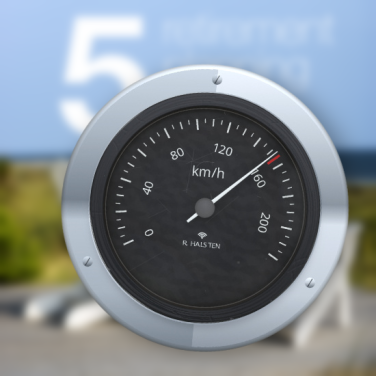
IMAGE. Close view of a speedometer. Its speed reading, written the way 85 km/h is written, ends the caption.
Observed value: 152.5 km/h
